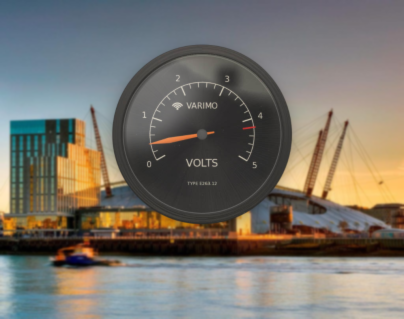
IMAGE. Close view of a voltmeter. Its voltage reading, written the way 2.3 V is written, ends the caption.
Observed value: 0.4 V
